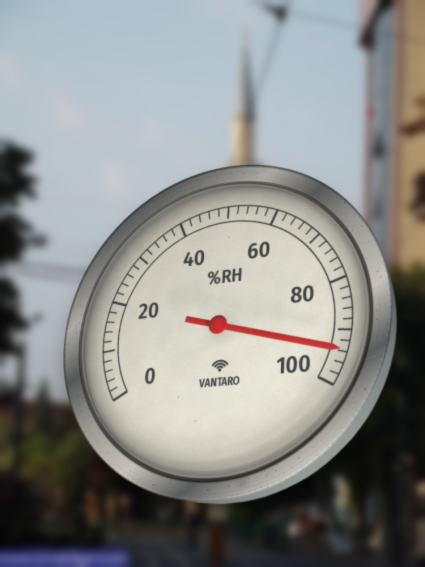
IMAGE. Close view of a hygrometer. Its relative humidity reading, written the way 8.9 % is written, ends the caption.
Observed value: 94 %
